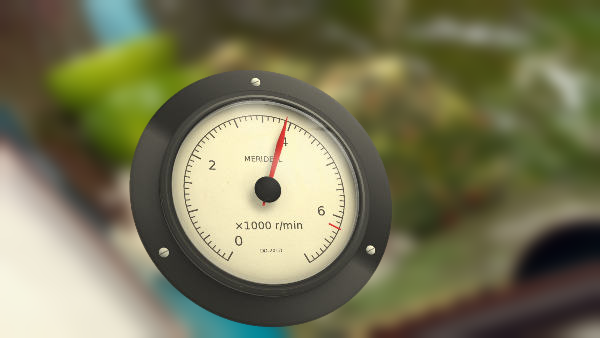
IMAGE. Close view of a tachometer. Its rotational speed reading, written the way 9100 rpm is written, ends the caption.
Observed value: 3900 rpm
